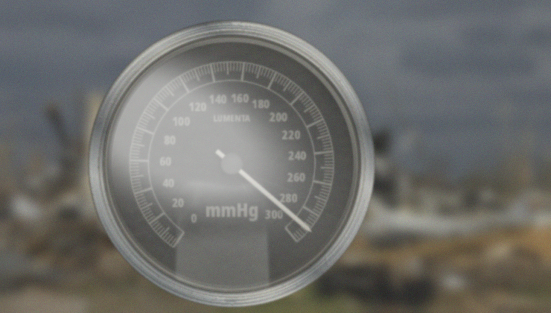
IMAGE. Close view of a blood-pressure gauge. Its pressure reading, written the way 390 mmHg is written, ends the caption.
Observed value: 290 mmHg
